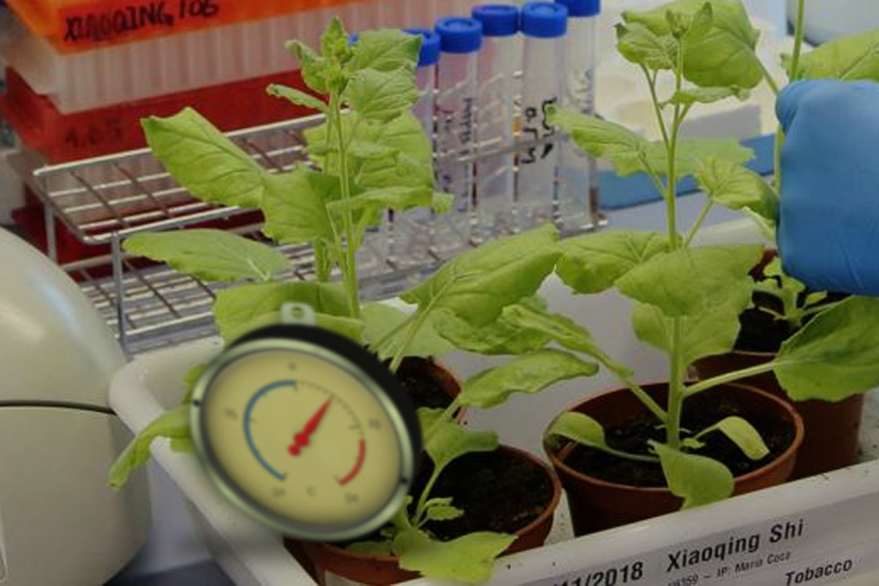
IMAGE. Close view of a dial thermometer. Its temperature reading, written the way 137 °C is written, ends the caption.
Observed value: 12.5 °C
